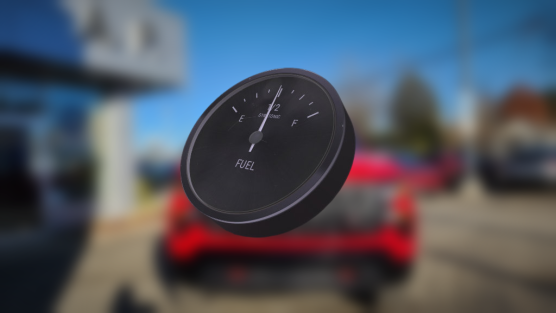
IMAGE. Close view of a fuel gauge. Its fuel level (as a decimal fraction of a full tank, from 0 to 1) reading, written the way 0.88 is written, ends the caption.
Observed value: 0.5
